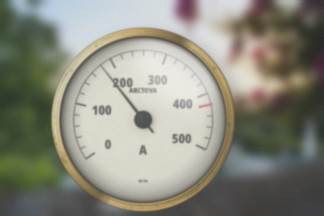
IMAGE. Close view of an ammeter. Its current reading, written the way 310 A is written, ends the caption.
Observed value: 180 A
